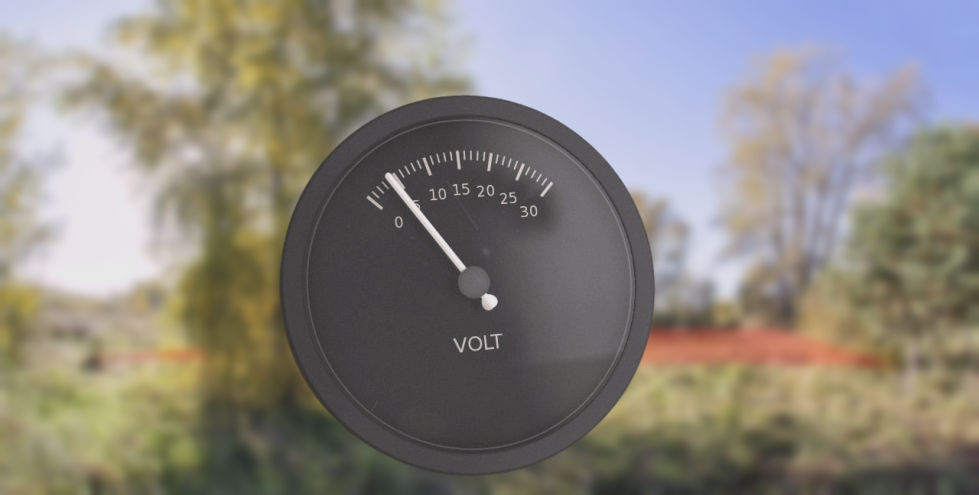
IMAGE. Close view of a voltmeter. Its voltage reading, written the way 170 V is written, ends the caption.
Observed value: 4 V
